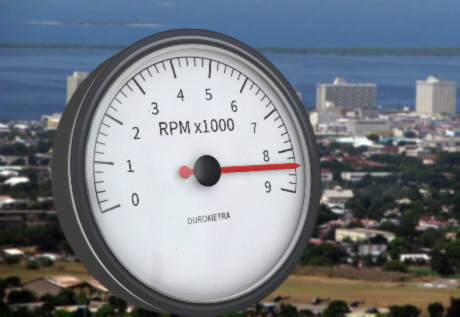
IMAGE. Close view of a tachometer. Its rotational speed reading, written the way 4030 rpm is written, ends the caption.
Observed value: 8400 rpm
